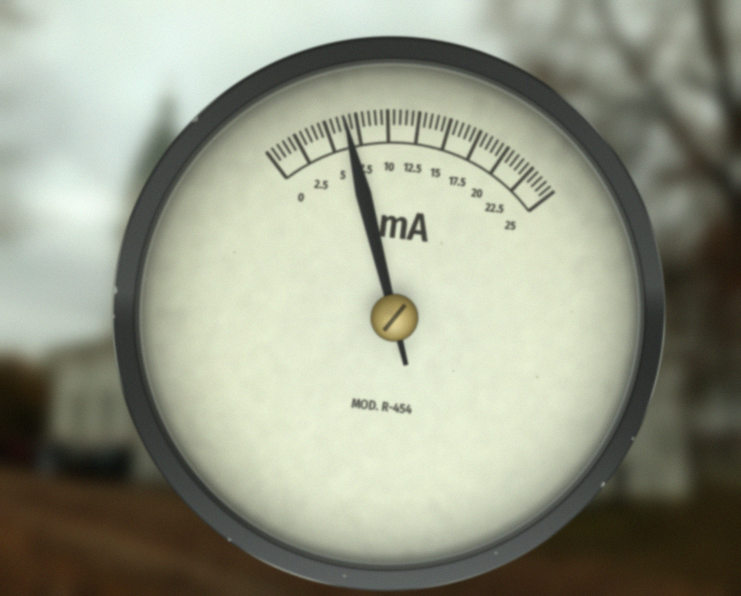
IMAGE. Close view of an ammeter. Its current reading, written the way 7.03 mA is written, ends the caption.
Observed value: 6.5 mA
